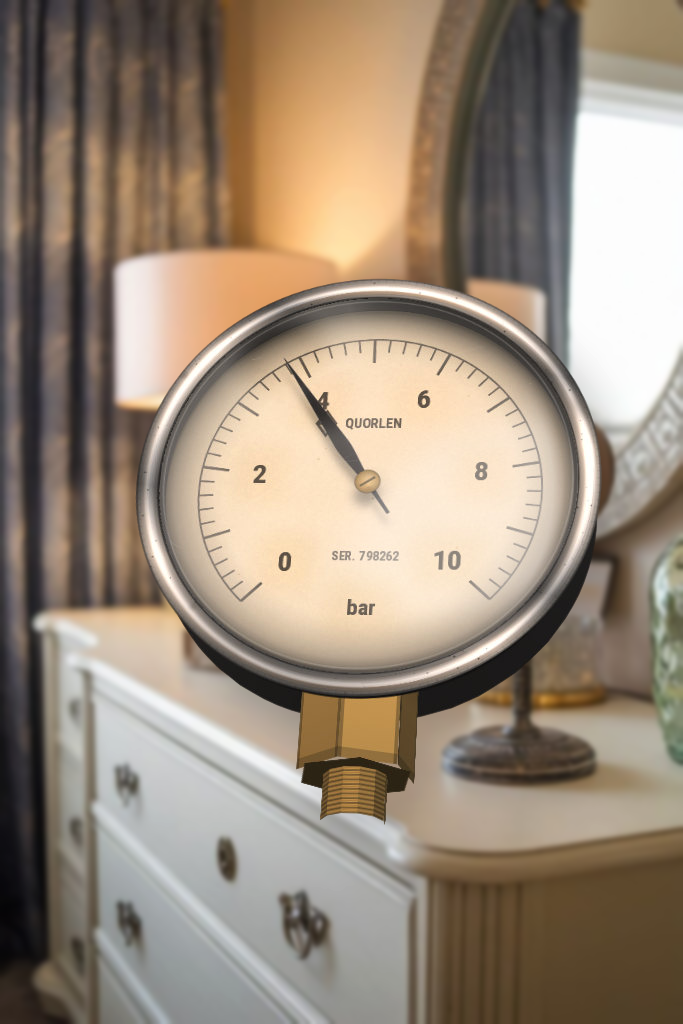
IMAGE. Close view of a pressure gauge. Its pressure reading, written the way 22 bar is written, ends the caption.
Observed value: 3.8 bar
